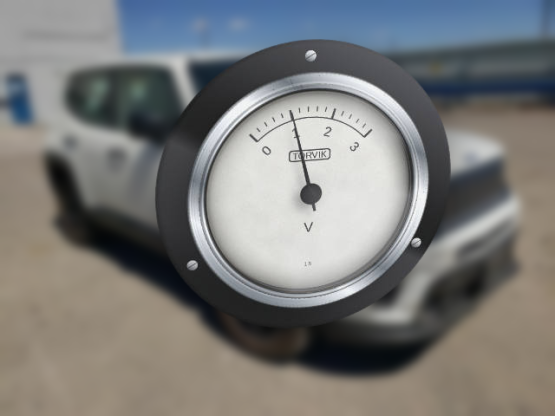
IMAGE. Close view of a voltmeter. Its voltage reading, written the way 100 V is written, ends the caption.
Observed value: 1 V
